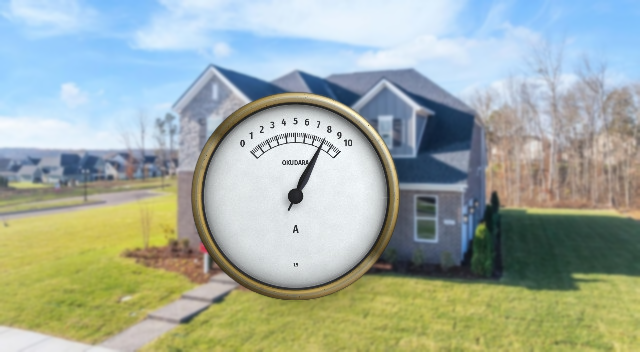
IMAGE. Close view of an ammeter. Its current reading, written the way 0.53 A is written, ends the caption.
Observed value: 8 A
